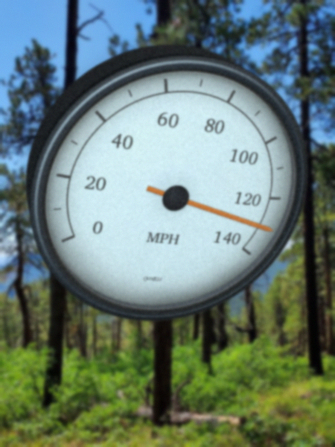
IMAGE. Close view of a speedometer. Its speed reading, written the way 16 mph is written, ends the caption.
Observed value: 130 mph
